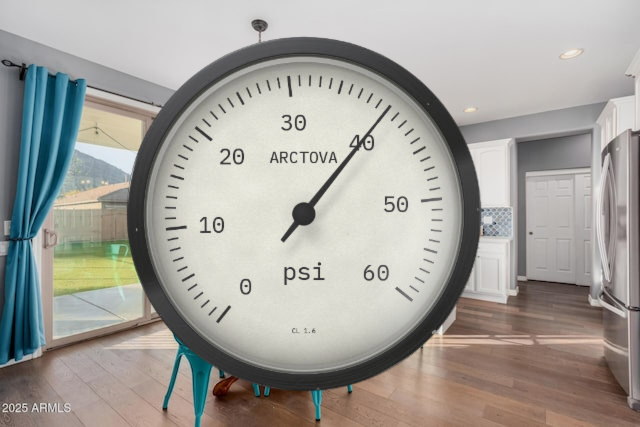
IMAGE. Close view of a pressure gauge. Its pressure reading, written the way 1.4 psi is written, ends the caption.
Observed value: 40 psi
